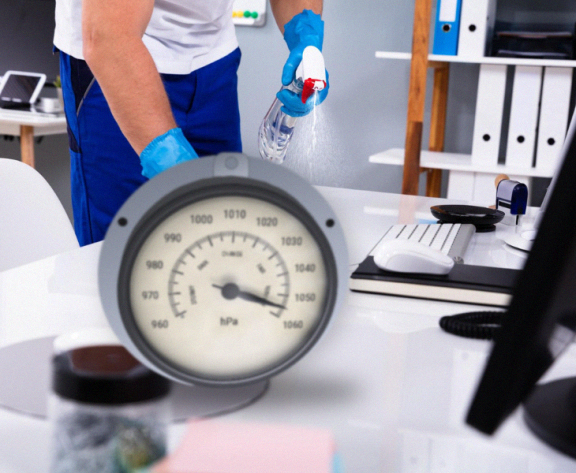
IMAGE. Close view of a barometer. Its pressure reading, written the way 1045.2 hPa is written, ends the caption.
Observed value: 1055 hPa
